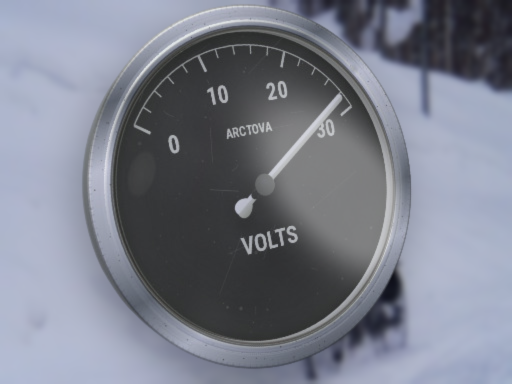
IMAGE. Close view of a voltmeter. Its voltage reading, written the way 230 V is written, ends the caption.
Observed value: 28 V
